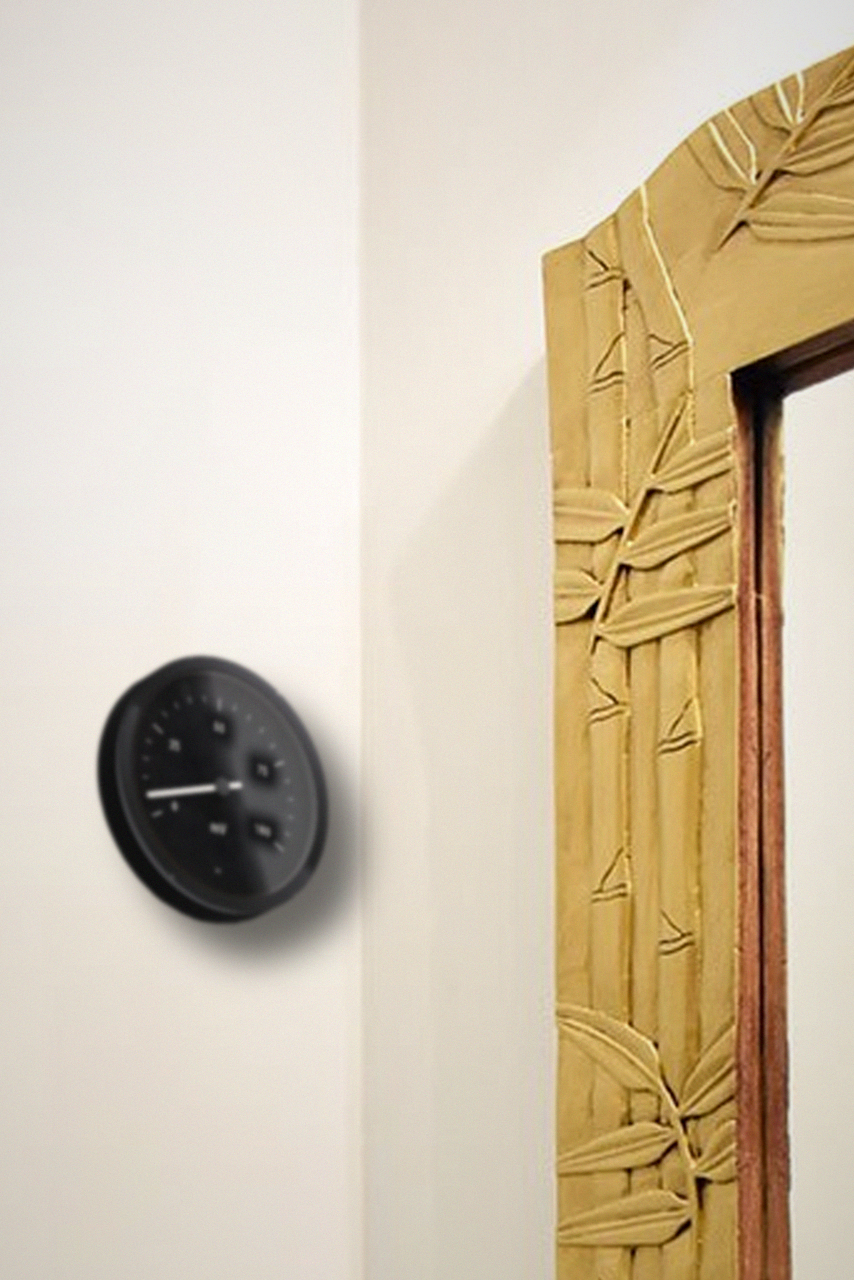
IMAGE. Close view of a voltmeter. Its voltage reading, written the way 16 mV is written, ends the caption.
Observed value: 5 mV
